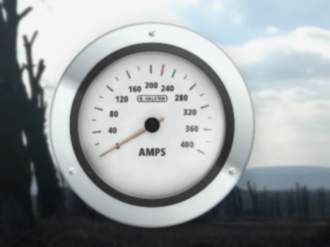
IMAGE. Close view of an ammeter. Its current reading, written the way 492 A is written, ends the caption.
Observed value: 0 A
